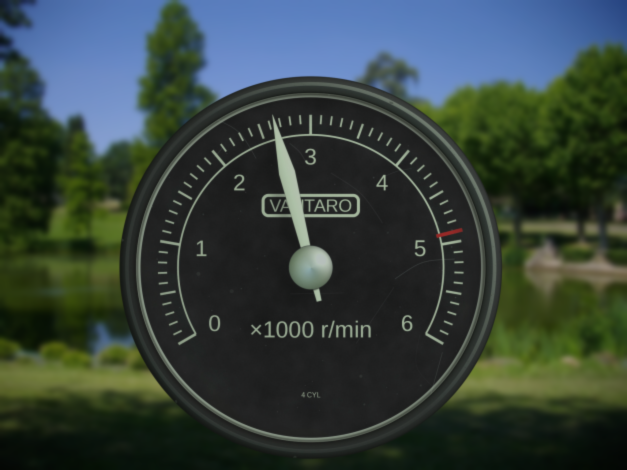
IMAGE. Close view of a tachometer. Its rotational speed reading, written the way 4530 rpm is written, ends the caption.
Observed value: 2650 rpm
